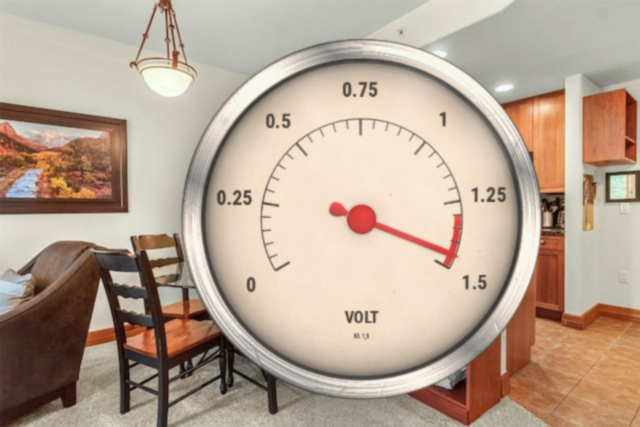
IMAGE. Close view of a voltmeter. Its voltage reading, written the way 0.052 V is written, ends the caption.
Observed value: 1.45 V
